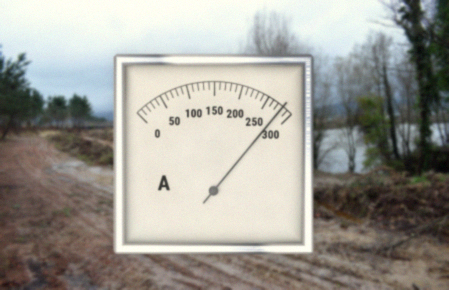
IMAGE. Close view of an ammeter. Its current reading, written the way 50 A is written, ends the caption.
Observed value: 280 A
